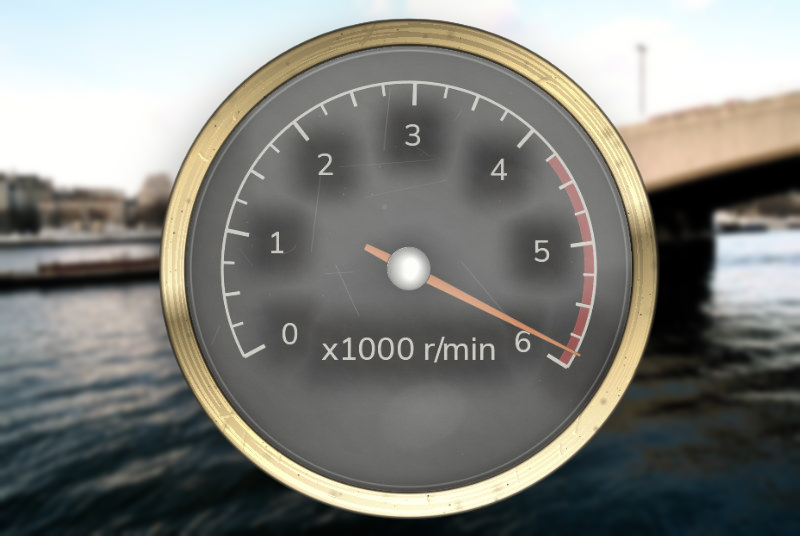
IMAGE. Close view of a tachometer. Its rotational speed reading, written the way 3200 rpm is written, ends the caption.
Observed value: 5875 rpm
